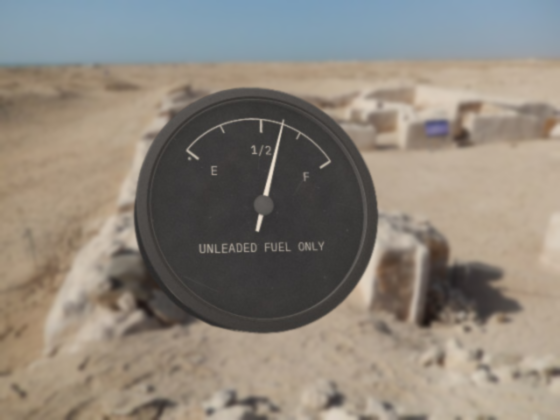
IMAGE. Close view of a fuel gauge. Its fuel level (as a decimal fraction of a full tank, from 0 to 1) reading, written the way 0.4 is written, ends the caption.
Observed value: 0.625
